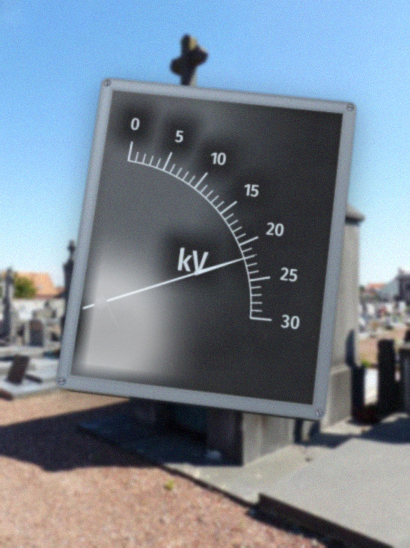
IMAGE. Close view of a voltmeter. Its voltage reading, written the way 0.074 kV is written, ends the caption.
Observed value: 22 kV
